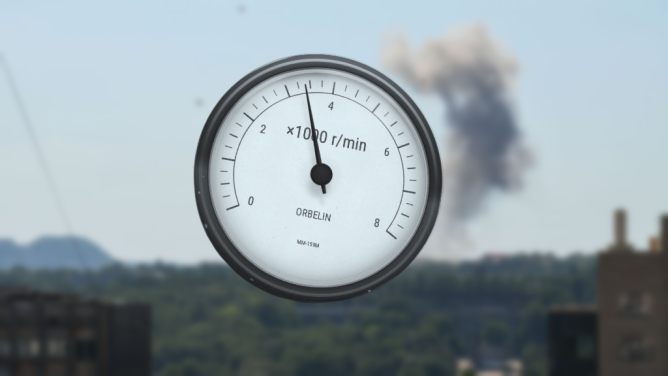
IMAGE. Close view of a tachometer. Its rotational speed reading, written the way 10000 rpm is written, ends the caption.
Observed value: 3375 rpm
